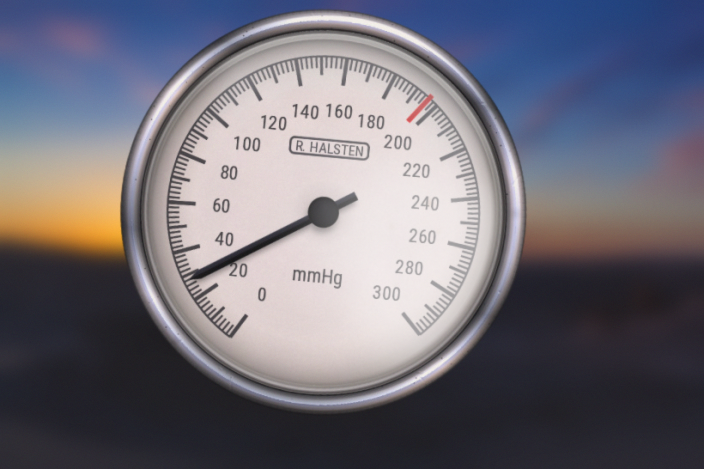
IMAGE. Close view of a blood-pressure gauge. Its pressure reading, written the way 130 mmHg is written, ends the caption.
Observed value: 28 mmHg
